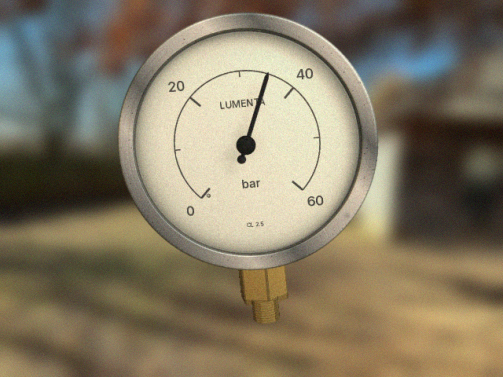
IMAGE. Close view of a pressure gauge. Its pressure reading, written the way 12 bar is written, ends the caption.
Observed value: 35 bar
